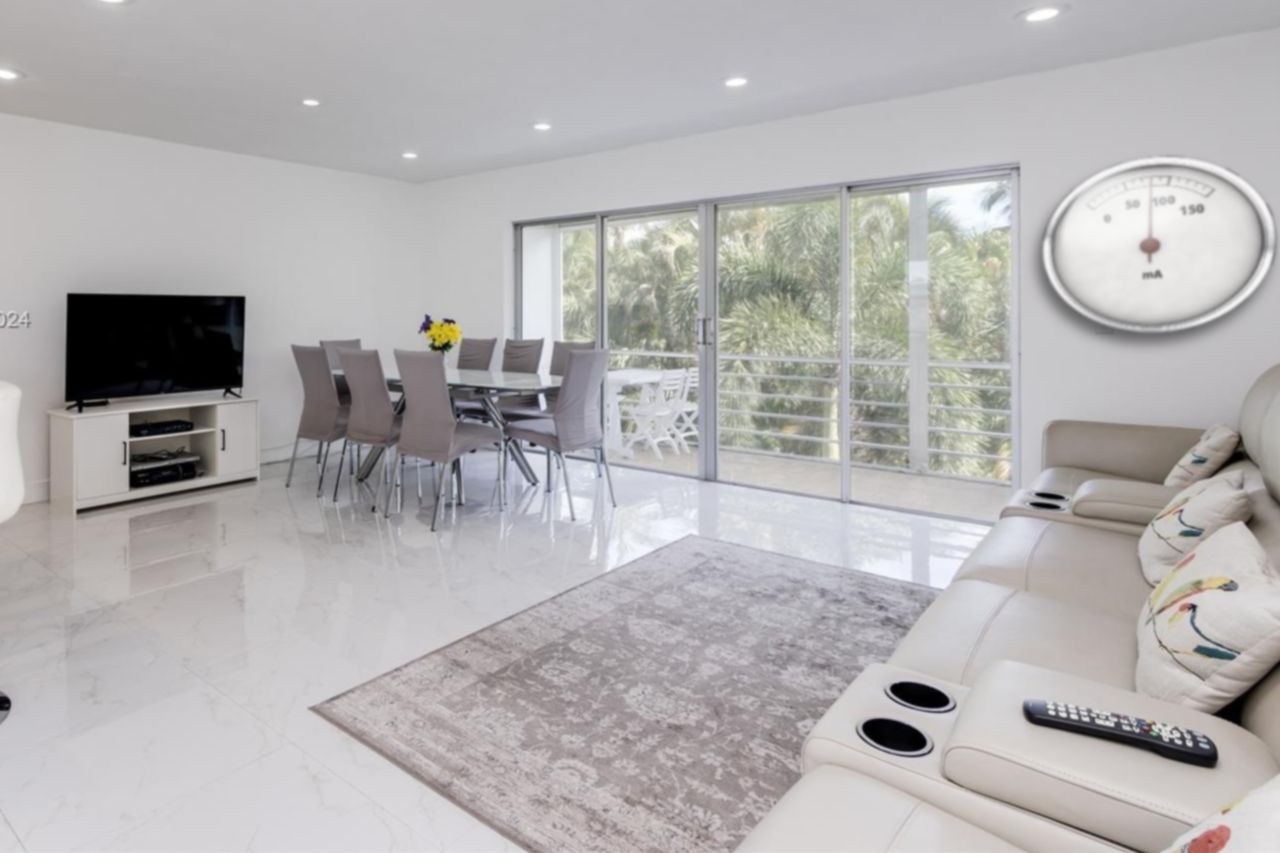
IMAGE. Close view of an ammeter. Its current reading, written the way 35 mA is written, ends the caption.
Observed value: 80 mA
